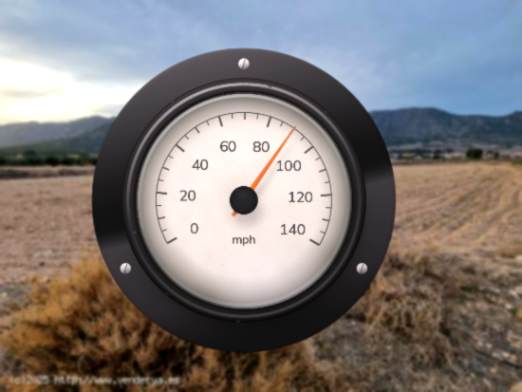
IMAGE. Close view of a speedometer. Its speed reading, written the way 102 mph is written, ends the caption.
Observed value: 90 mph
